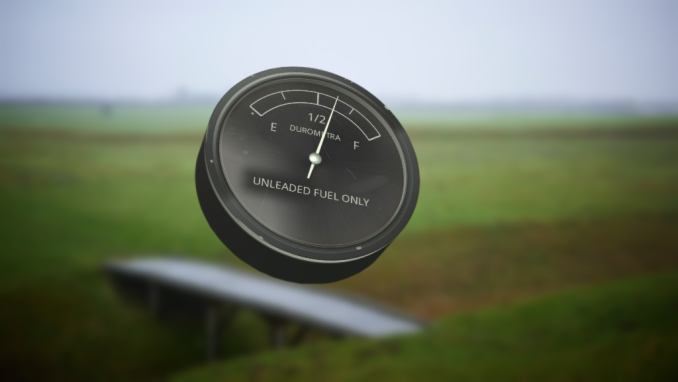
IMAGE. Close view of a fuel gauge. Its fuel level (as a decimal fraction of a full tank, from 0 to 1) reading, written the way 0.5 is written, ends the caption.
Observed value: 0.625
